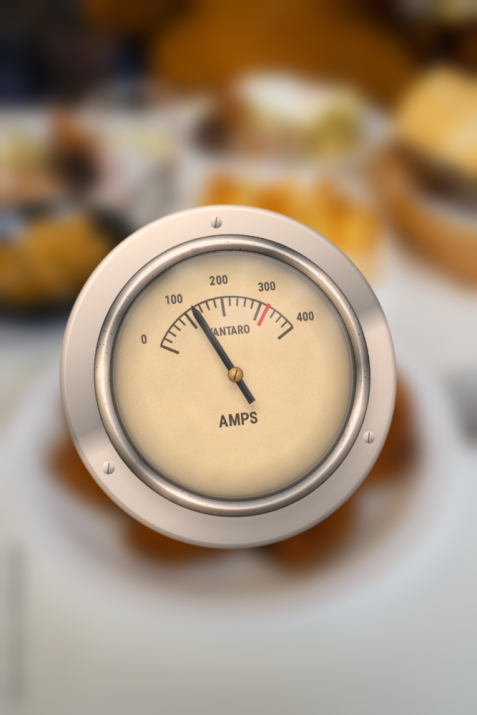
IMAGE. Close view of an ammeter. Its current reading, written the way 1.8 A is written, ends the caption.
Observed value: 120 A
